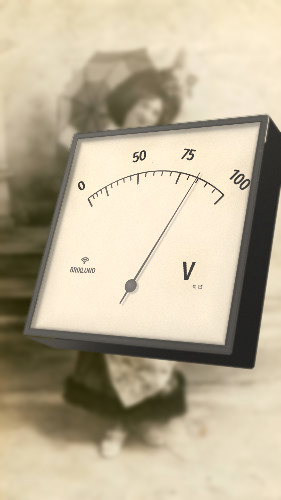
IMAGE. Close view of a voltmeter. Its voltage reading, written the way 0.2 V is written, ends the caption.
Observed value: 85 V
